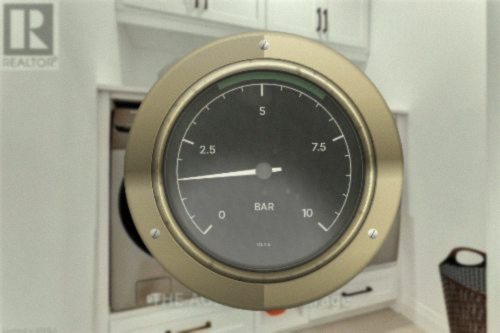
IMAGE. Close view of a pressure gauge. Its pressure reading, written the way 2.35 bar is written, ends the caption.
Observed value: 1.5 bar
